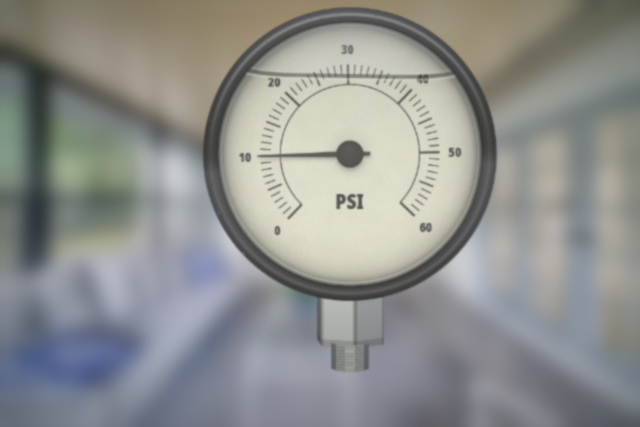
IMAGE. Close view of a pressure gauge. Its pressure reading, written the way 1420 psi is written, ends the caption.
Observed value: 10 psi
